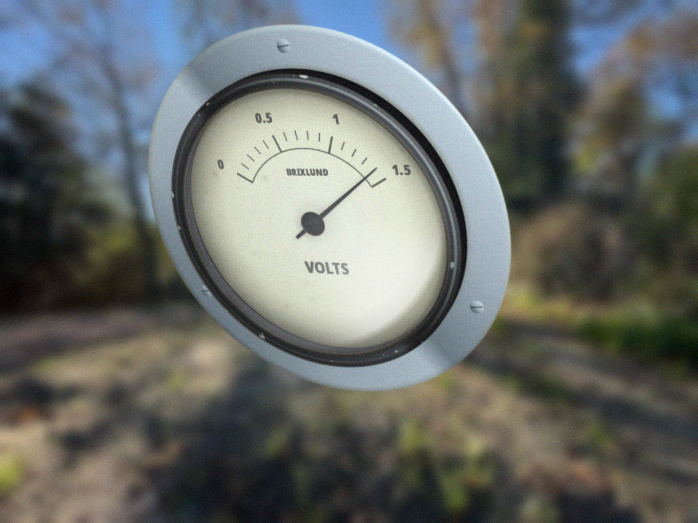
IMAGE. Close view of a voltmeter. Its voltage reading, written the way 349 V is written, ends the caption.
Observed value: 1.4 V
